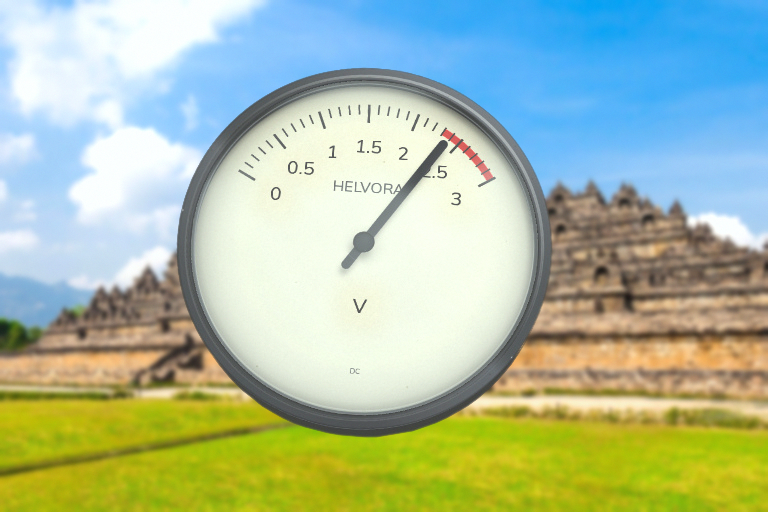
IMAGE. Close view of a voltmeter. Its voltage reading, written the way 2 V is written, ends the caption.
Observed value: 2.4 V
